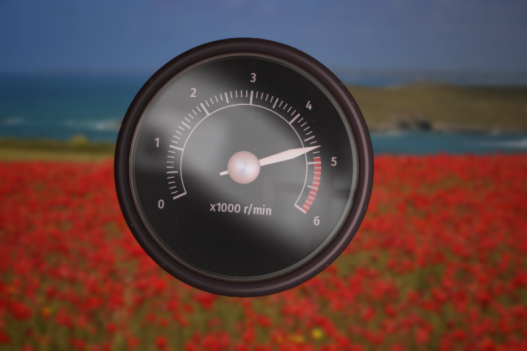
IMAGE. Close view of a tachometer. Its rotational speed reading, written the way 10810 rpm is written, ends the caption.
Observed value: 4700 rpm
